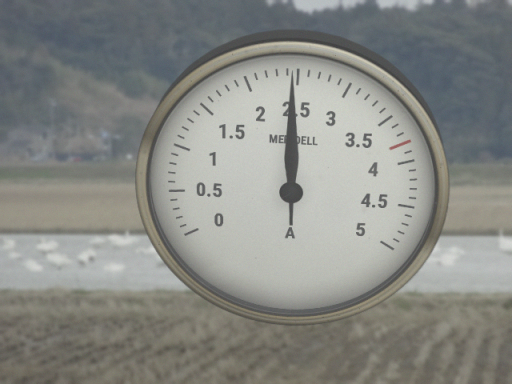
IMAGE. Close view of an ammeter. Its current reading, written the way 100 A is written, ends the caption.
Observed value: 2.45 A
